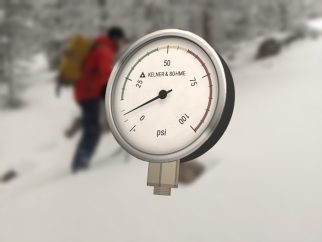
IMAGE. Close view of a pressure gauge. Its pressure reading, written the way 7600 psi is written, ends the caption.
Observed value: 7.5 psi
